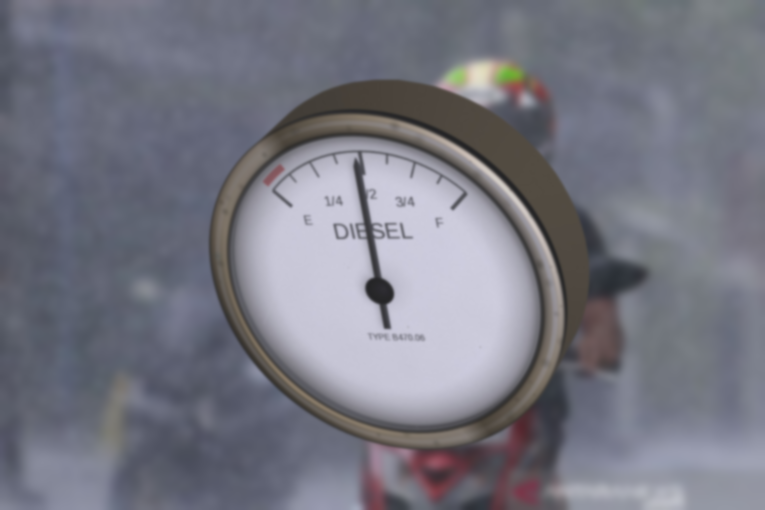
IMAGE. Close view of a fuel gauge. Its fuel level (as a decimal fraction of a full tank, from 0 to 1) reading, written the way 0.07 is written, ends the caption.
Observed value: 0.5
